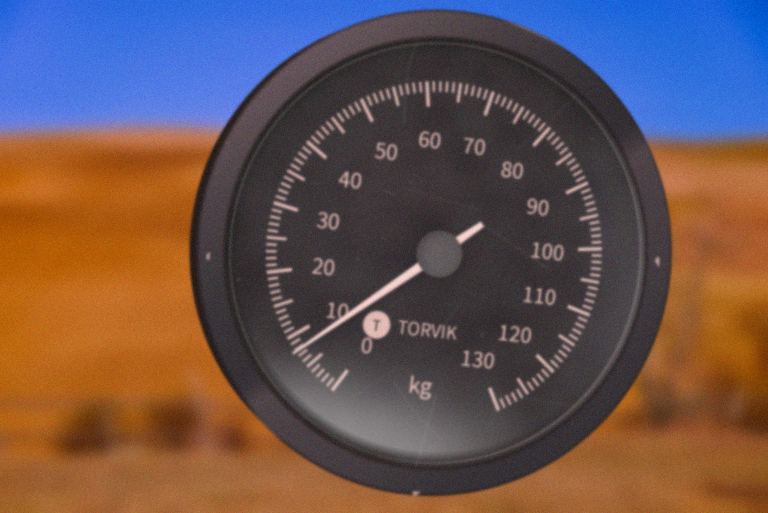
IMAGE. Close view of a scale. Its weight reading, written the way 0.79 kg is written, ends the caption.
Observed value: 8 kg
